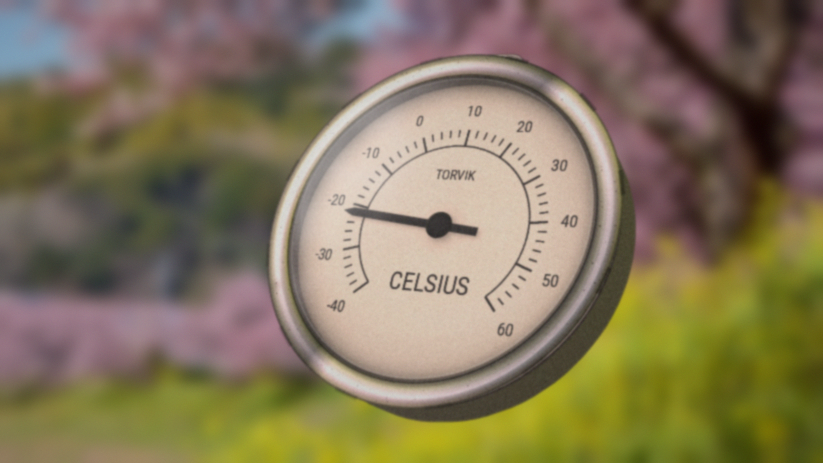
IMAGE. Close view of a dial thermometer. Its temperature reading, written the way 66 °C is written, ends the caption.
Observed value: -22 °C
